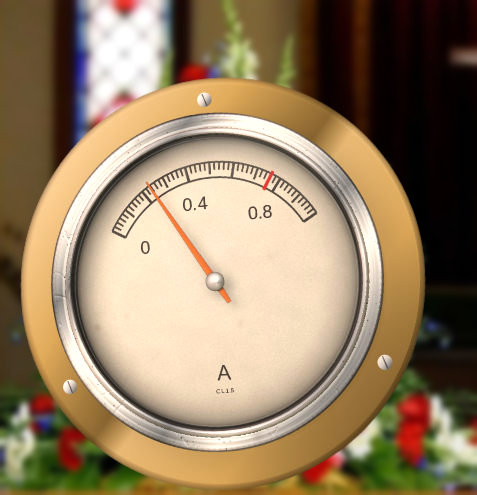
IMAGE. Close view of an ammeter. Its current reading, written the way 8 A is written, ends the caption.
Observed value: 0.24 A
